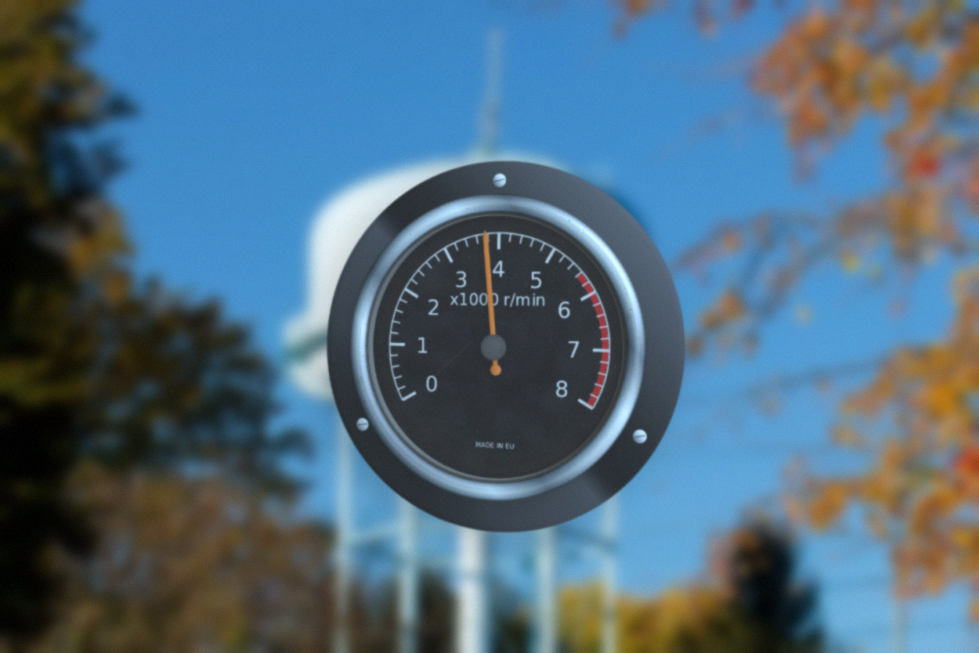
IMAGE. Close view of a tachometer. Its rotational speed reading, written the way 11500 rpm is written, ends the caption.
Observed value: 3800 rpm
